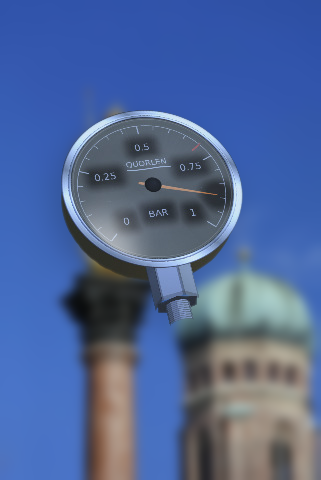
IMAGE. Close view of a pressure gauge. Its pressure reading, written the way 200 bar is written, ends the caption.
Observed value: 0.9 bar
